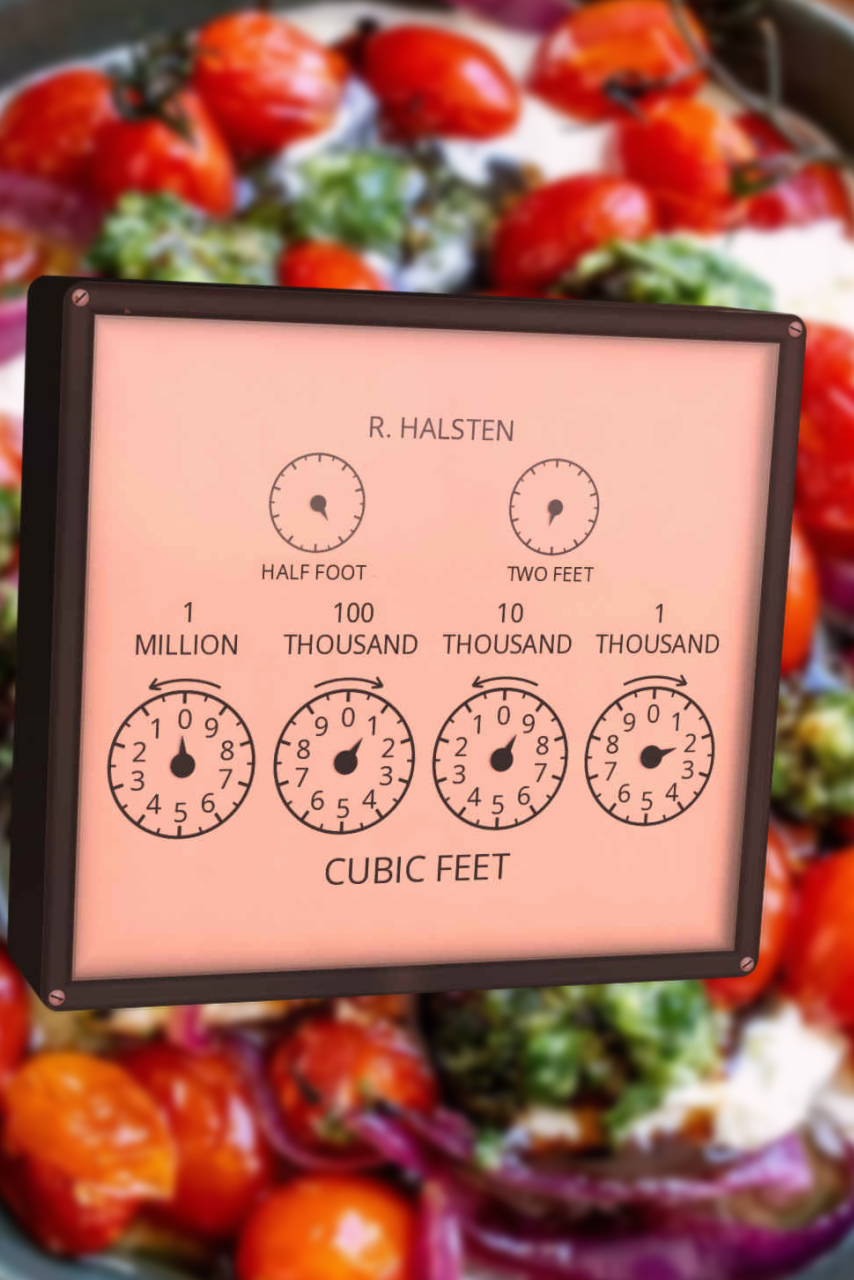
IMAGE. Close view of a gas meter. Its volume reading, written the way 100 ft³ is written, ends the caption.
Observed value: 9200 ft³
